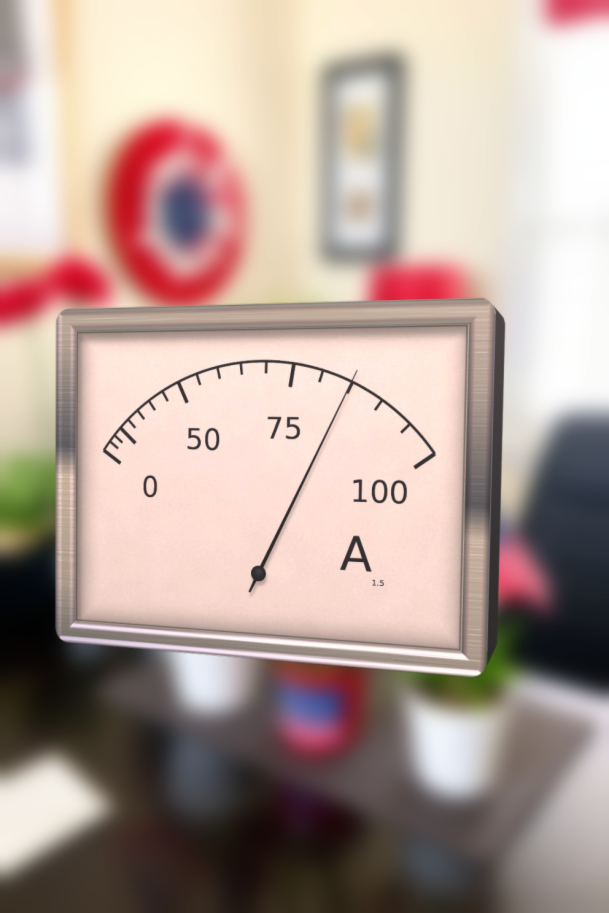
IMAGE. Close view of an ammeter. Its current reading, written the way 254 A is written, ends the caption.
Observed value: 85 A
